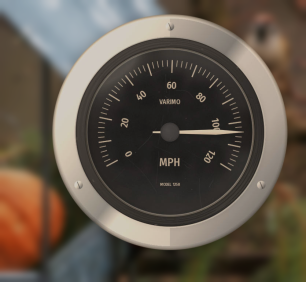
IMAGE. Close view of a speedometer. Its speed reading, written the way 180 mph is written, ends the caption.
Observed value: 104 mph
